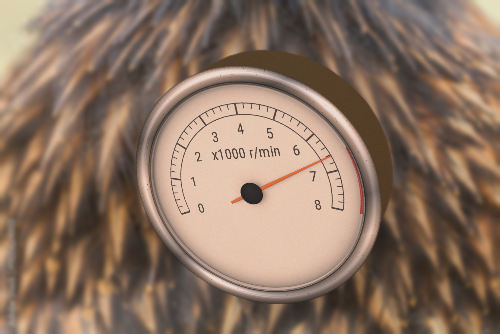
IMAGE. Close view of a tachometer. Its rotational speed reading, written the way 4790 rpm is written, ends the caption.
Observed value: 6600 rpm
